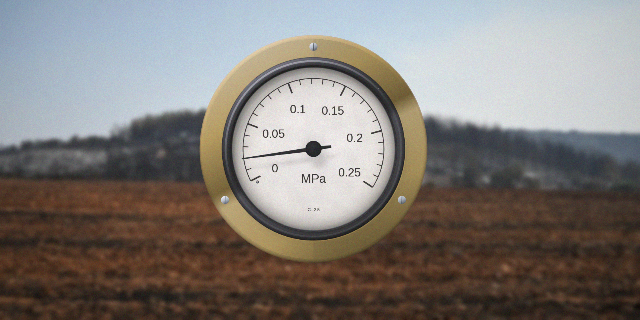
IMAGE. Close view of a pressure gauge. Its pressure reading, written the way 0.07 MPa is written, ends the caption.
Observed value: 0.02 MPa
